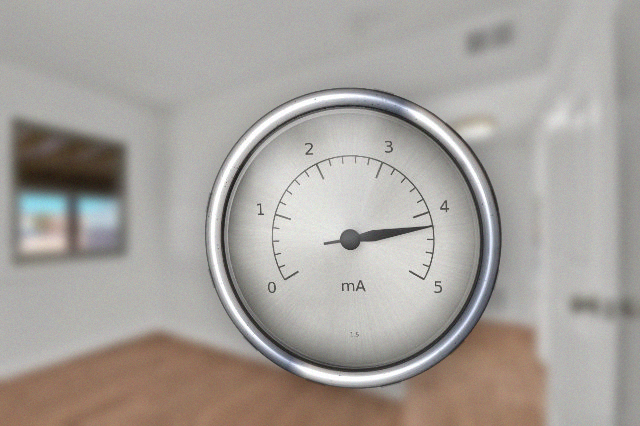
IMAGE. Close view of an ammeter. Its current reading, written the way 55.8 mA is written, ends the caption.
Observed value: 4.2 mA
